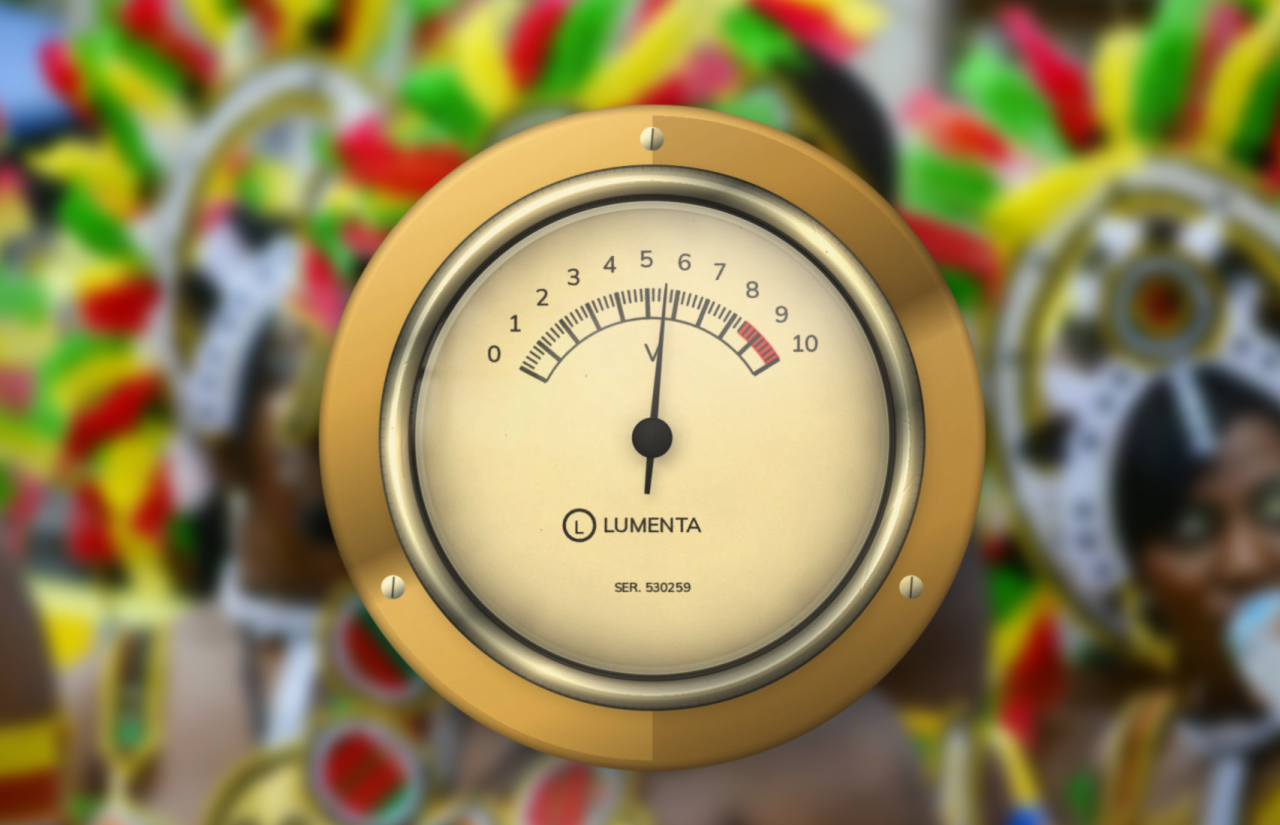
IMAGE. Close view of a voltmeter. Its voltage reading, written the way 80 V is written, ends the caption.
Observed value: 5.6 V
